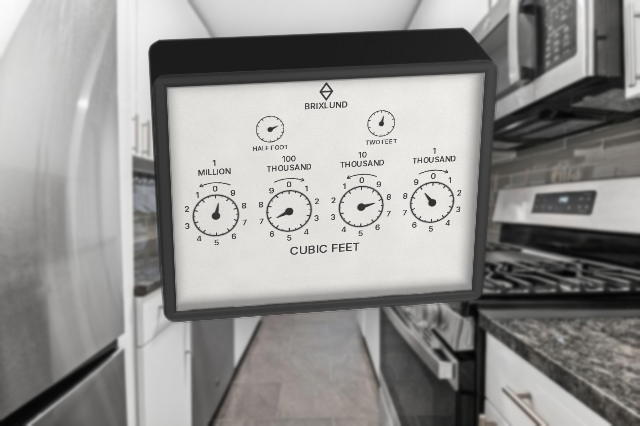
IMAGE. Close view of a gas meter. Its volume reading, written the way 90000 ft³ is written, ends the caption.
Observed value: 967900 ft³
